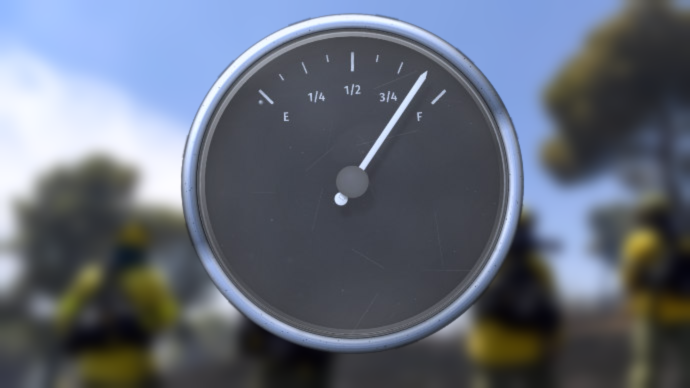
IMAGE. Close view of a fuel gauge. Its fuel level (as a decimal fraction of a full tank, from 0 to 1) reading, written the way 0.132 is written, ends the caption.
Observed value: 0.875
